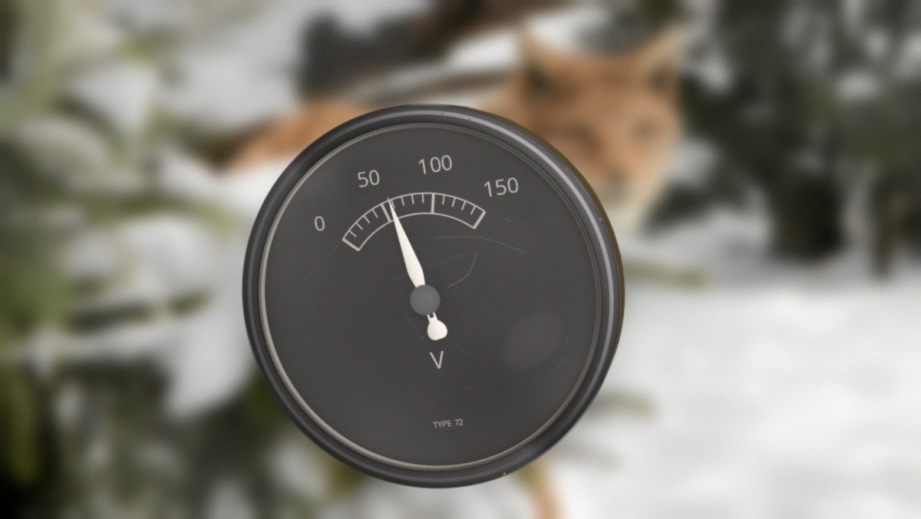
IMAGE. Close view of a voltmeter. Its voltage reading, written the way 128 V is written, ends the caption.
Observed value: 60 V
